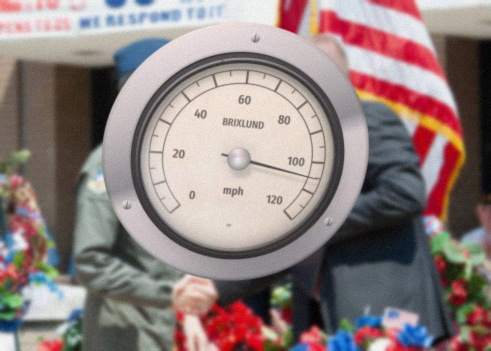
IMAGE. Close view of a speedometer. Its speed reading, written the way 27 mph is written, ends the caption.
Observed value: 105 mph
